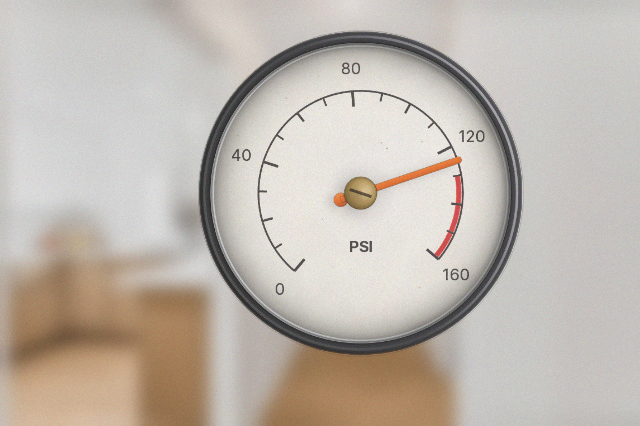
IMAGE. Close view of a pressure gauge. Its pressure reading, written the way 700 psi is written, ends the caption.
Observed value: 125 psi
